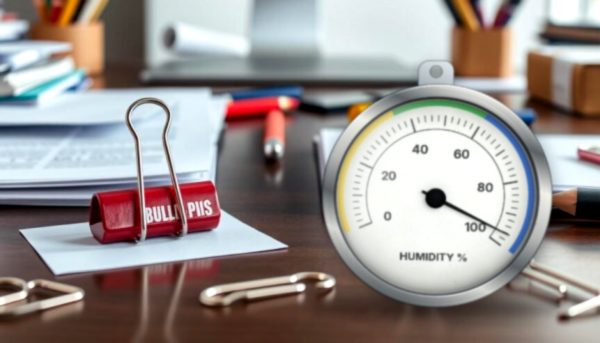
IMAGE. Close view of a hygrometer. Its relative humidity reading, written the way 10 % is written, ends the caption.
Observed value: 96 %
